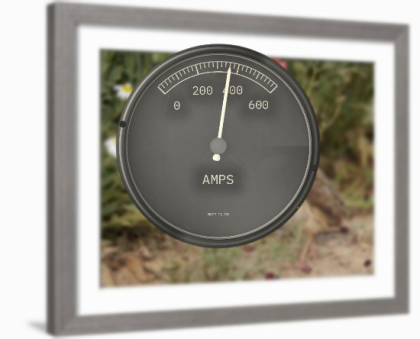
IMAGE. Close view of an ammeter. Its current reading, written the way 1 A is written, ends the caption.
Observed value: 360 A
